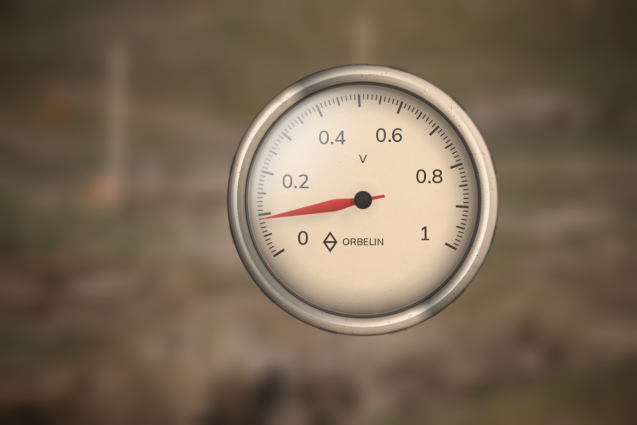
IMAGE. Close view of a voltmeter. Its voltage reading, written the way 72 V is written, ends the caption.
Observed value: 0.09 V
